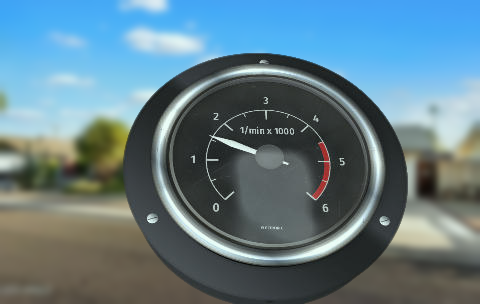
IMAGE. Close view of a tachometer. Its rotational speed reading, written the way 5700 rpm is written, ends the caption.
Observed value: 1500 rpm
